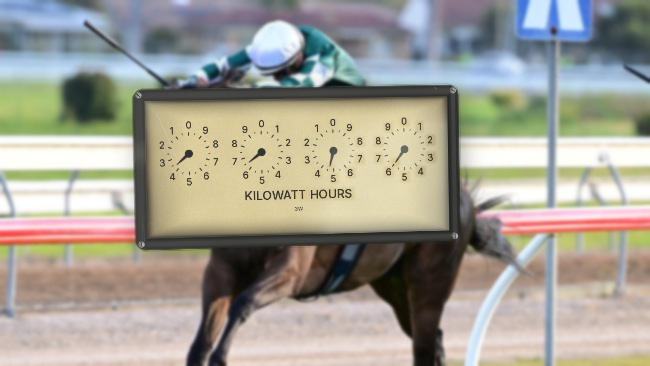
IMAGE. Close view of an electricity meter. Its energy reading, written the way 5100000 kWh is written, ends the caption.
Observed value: 3646 kWh
